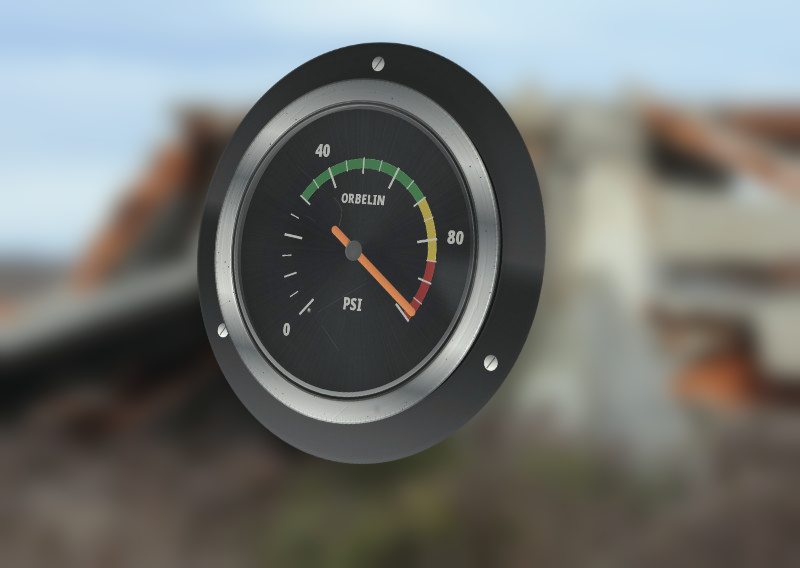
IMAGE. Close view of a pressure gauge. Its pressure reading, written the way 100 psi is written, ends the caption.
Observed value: 97.5 psi
